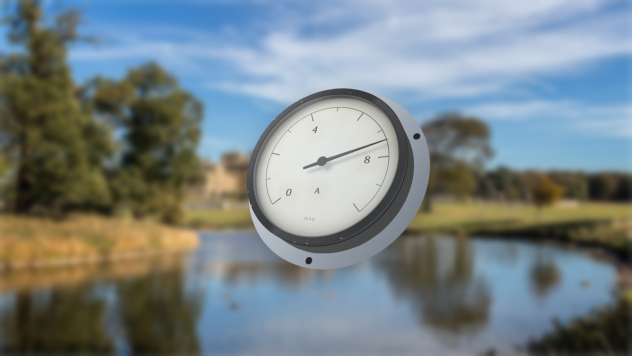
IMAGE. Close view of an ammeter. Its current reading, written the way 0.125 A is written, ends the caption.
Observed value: 7.5 A
